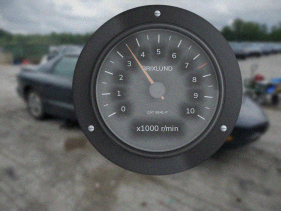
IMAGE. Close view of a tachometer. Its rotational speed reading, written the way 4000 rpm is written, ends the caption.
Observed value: 3500 rpm
